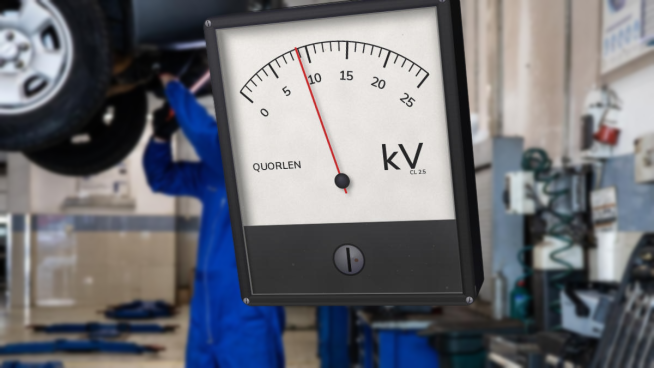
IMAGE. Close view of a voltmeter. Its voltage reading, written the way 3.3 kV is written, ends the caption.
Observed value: 9 kV
